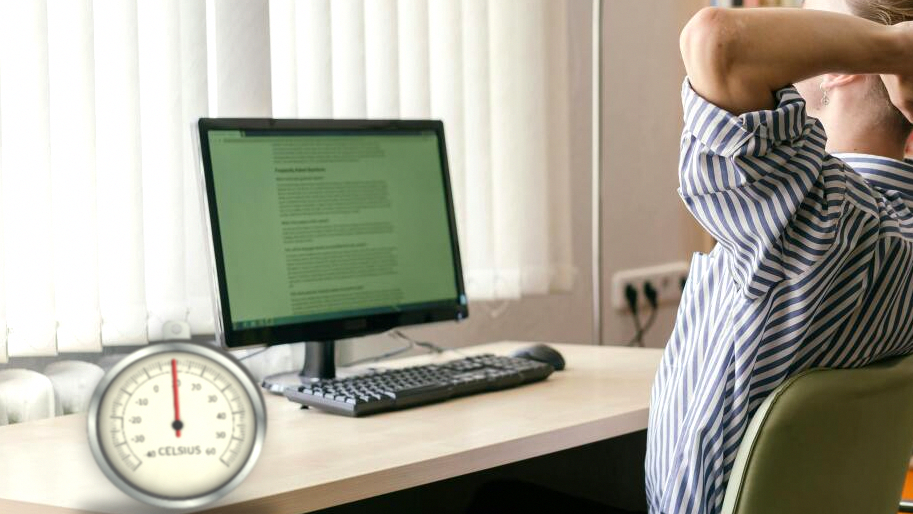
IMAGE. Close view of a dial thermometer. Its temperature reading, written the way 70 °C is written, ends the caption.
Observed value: 10 °C
